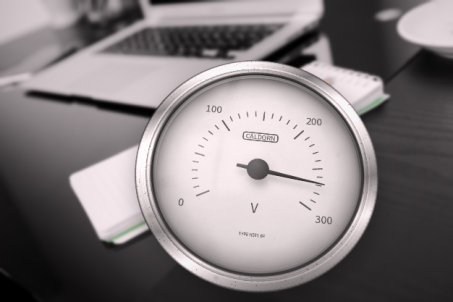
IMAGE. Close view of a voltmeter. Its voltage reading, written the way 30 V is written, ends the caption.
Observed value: 270 V
